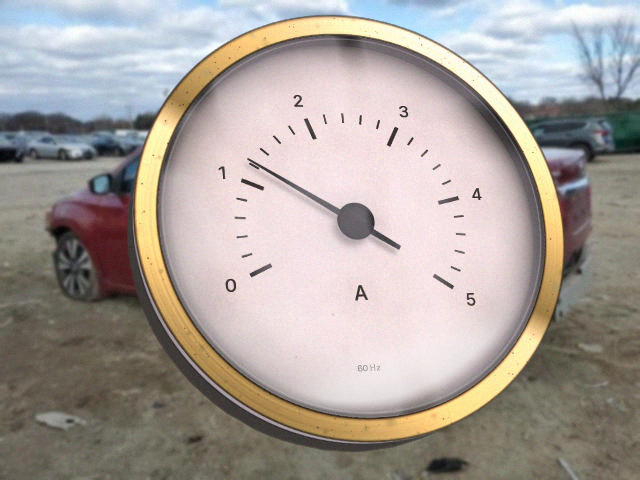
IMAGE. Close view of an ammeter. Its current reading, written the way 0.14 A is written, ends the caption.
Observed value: 1.2 A
